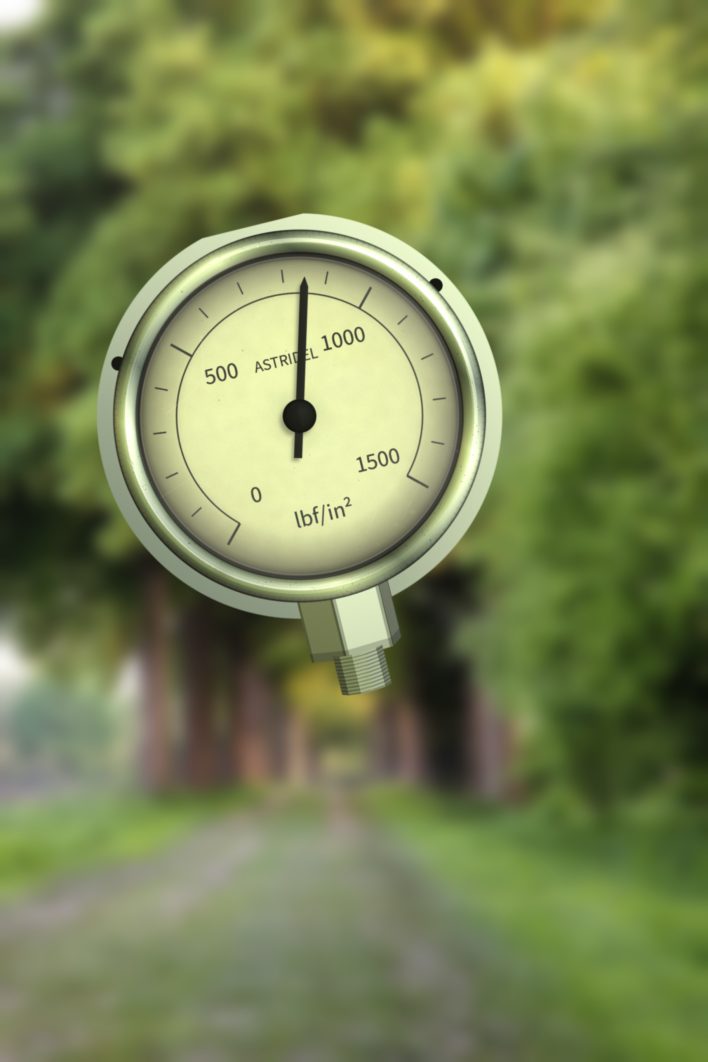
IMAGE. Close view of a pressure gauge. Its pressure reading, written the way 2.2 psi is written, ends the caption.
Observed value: 850 psi
